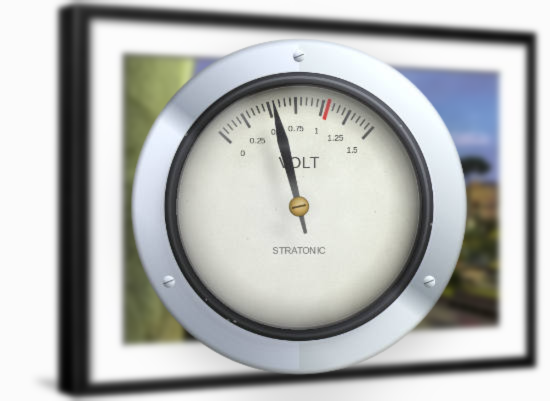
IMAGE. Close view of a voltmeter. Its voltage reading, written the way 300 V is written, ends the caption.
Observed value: 0.55 V
